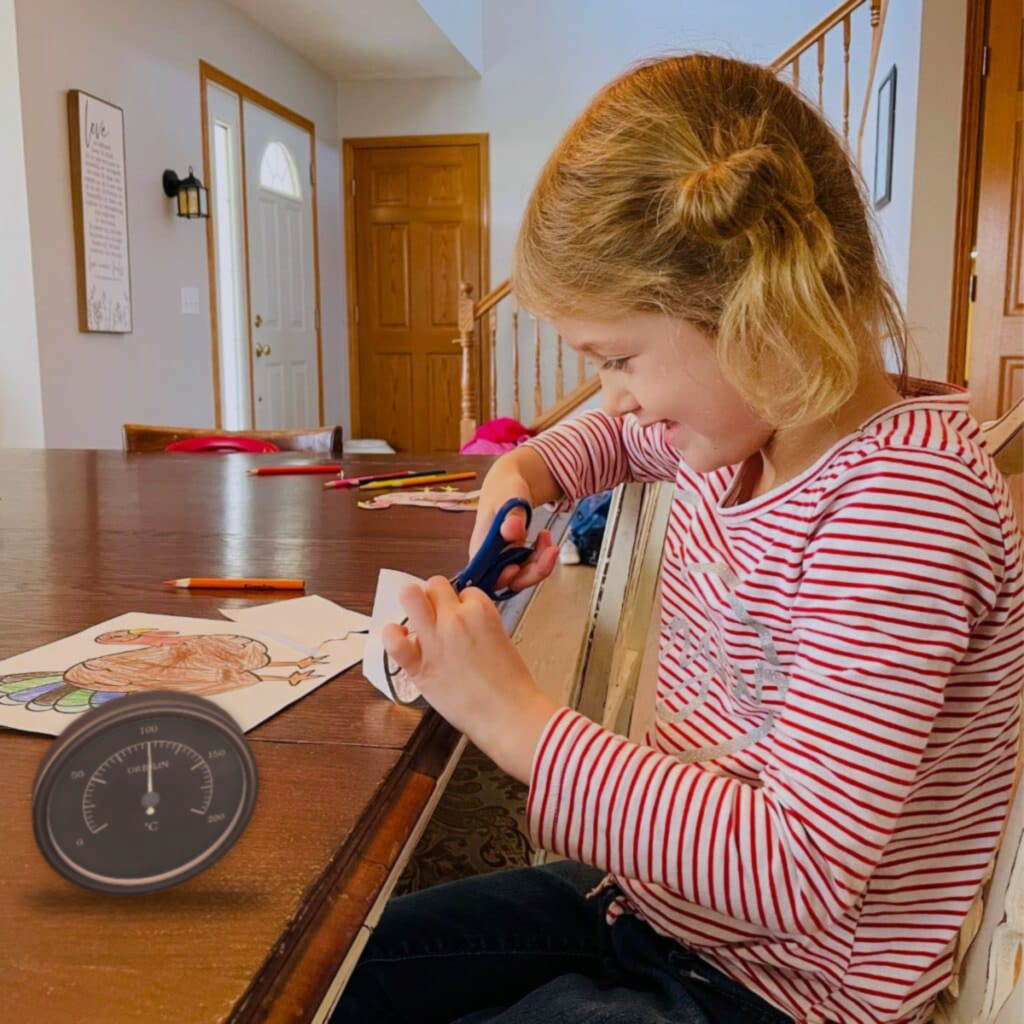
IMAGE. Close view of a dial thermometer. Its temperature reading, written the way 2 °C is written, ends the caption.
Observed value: 100 °C
